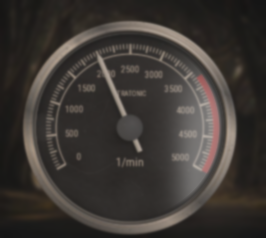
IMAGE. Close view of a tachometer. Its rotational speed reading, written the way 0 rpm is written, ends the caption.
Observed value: 2000 rpm
